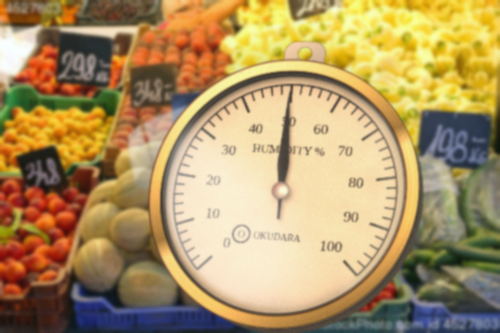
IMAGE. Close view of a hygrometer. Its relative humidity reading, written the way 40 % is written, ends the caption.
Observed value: 50 %
